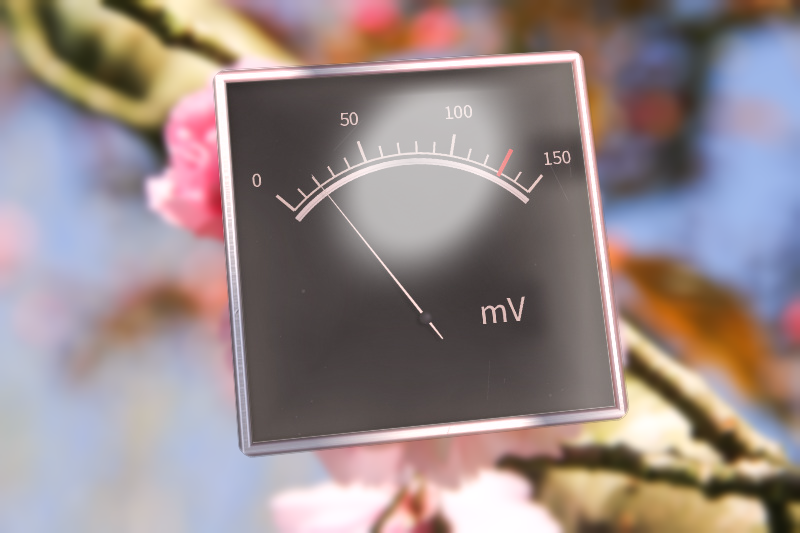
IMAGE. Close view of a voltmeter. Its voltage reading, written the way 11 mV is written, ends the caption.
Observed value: 20 mV
